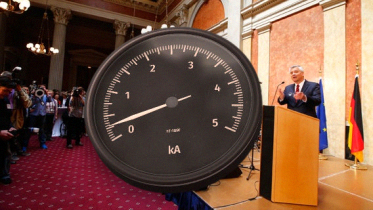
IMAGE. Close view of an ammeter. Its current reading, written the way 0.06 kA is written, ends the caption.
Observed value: 0.25 kA
